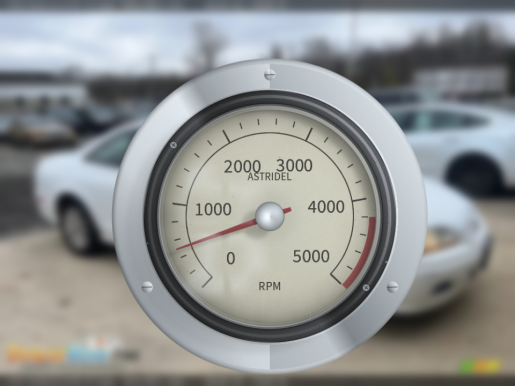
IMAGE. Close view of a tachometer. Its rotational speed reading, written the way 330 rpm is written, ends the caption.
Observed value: 500 rpm
